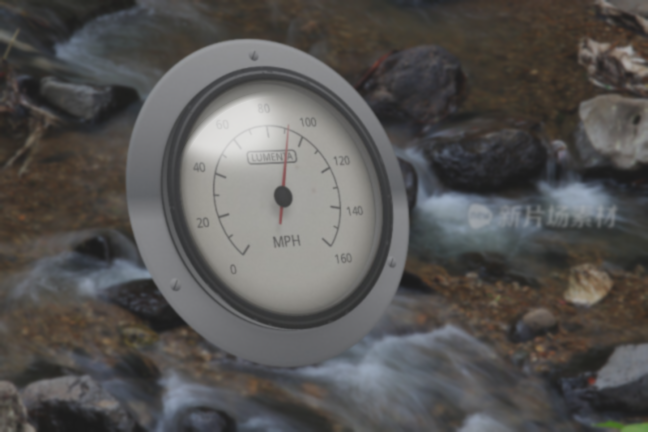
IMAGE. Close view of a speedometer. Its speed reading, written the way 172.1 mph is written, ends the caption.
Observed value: 90 mph
